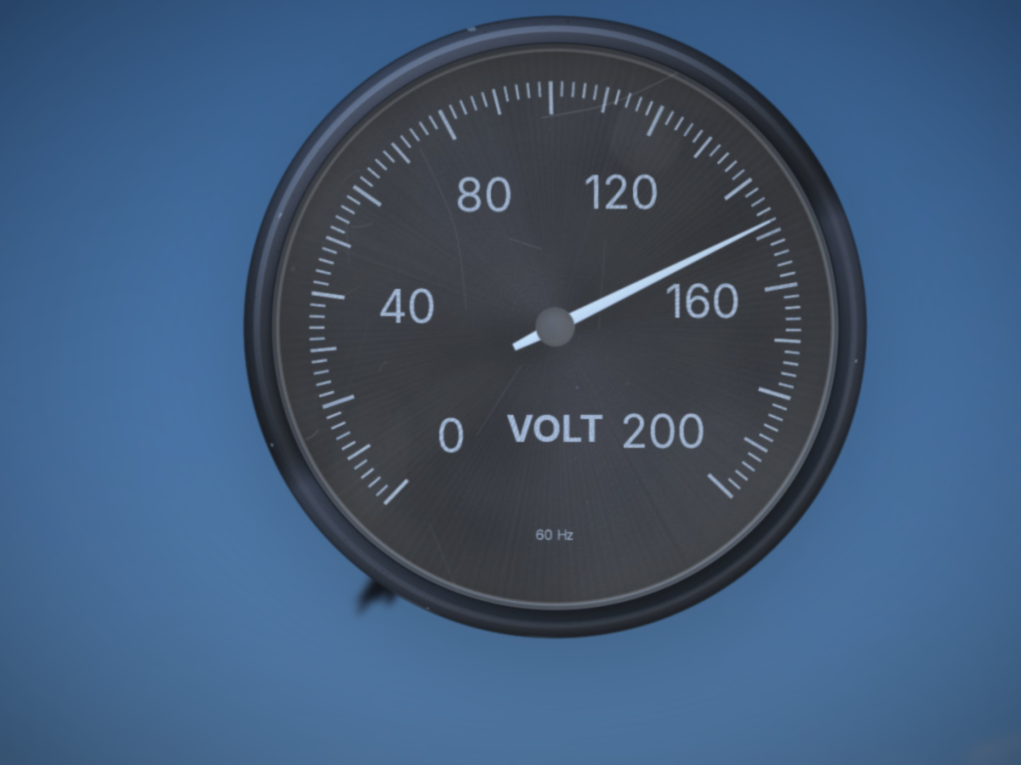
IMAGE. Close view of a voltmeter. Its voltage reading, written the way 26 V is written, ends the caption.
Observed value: 148 V
